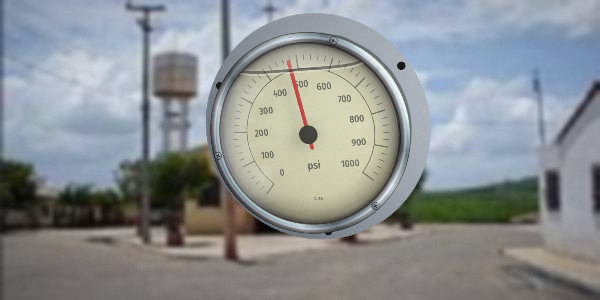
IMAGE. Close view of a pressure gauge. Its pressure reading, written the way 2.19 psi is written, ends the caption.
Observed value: 480 psi
